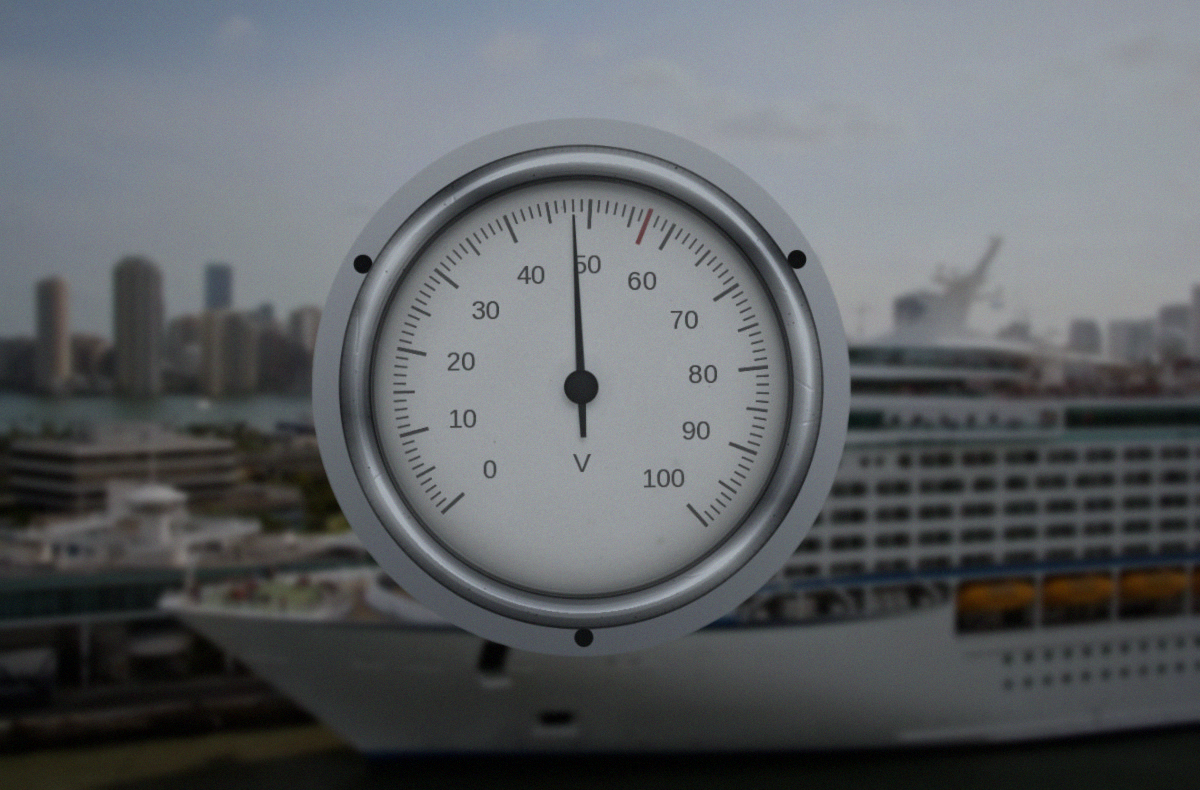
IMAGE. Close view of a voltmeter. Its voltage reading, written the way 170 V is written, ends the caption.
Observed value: 48 V
